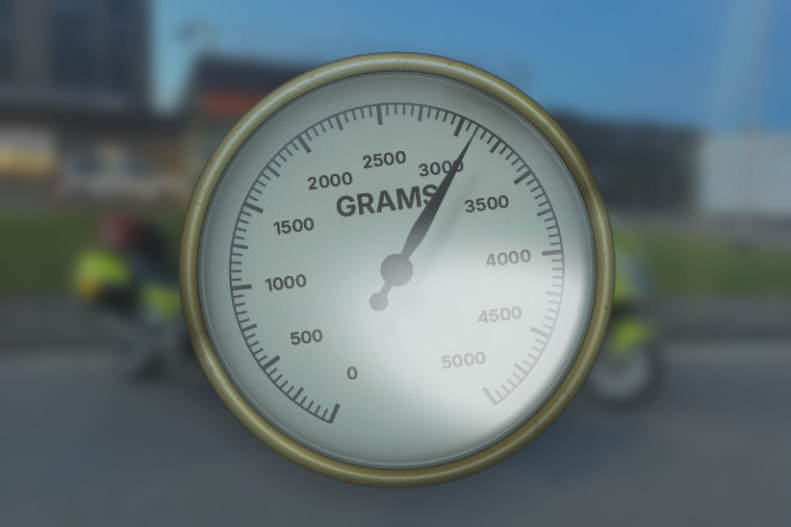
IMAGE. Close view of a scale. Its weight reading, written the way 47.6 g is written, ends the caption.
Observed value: 3100 g
